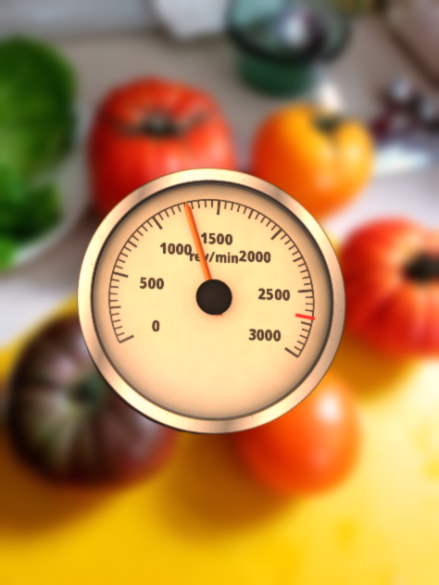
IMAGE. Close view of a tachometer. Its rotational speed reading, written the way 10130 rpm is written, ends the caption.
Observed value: 1250 rpm
